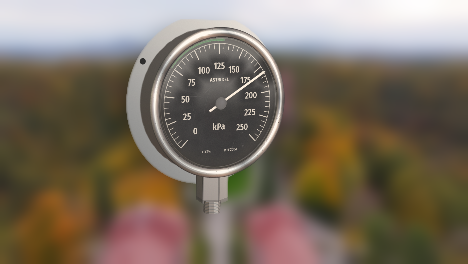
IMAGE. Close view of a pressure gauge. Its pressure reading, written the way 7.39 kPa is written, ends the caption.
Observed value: 180 kPa
